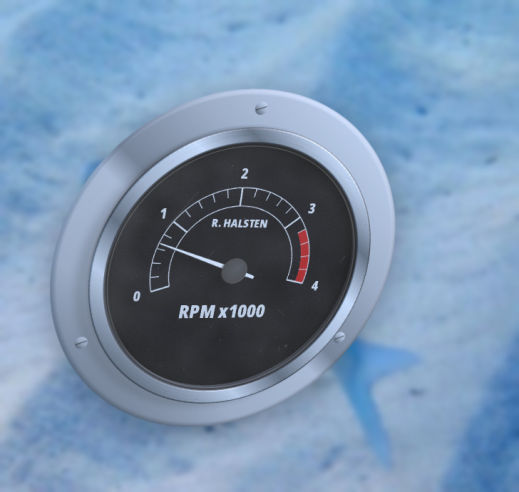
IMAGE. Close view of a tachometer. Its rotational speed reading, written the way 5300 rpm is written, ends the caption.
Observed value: 700 rpm
